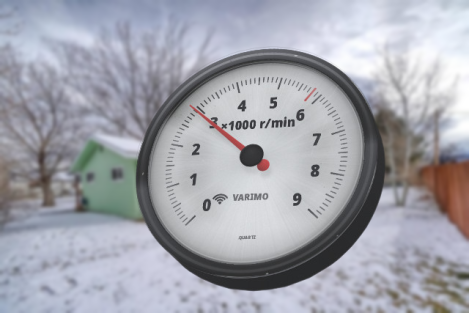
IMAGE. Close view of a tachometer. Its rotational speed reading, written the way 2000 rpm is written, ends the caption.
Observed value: 2900 rpm
